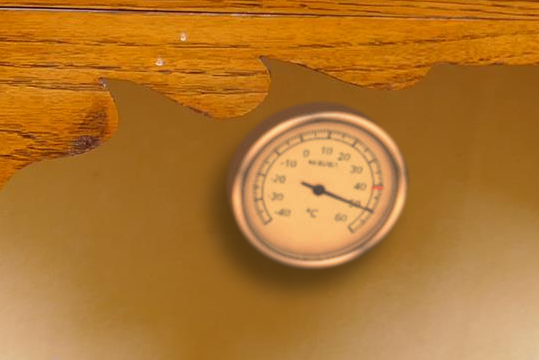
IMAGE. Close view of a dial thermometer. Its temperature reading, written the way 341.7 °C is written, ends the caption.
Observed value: 50 °C
